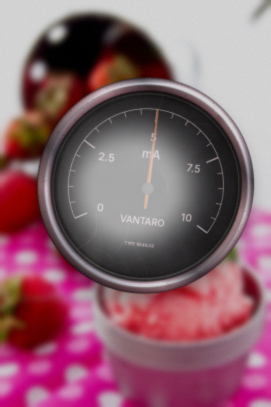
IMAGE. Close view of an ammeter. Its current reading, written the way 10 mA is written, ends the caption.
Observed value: 5 mA
